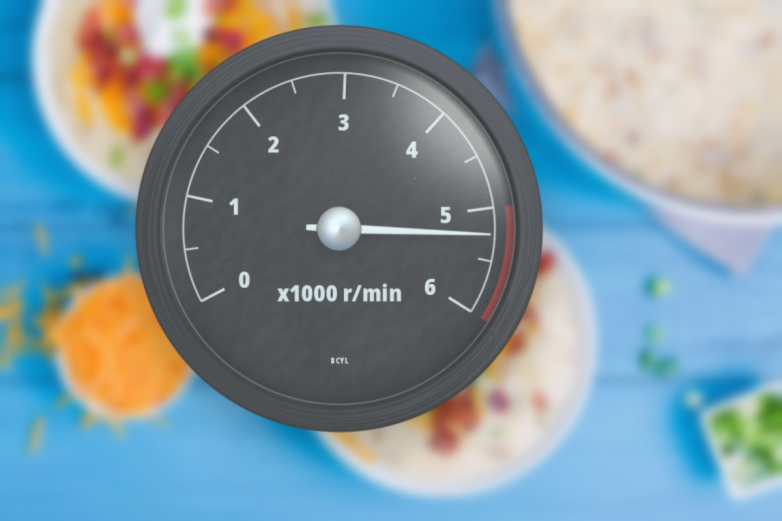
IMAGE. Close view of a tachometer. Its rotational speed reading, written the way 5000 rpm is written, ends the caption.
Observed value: 5250 rpm
